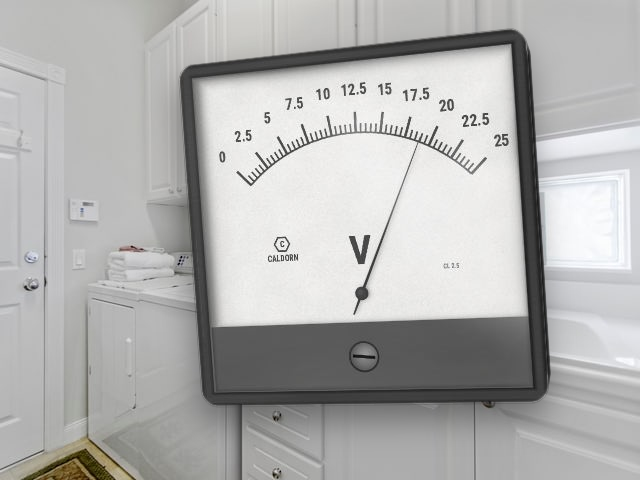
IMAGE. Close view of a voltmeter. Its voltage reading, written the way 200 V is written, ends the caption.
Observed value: 19 V
